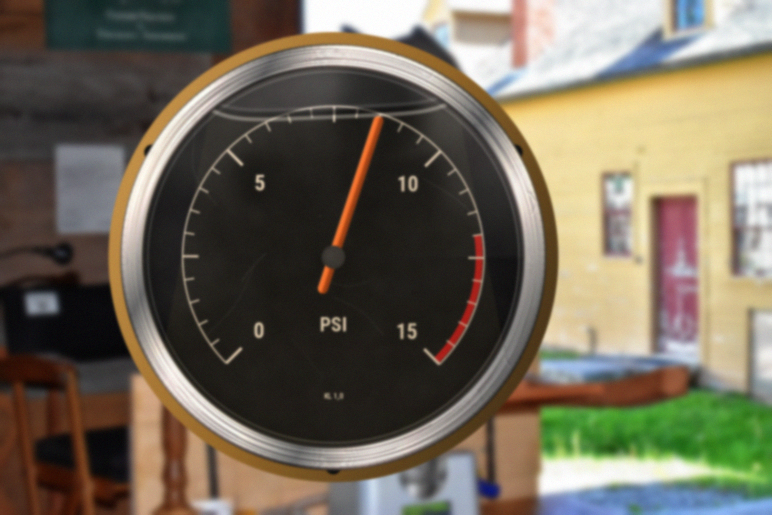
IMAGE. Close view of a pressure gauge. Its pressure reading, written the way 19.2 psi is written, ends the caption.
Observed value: 8.5 psi
